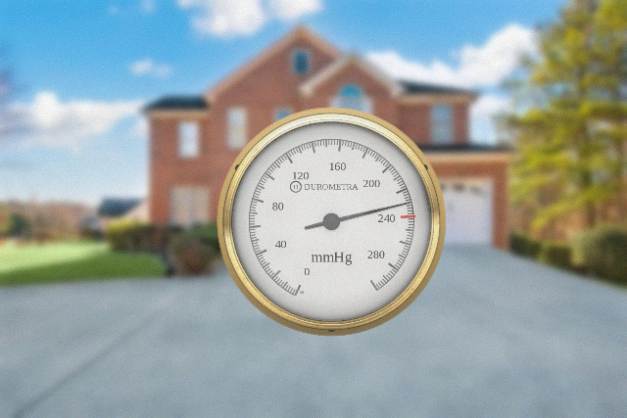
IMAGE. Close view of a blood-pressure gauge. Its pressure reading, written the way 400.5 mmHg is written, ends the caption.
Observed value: 230 mmHg
